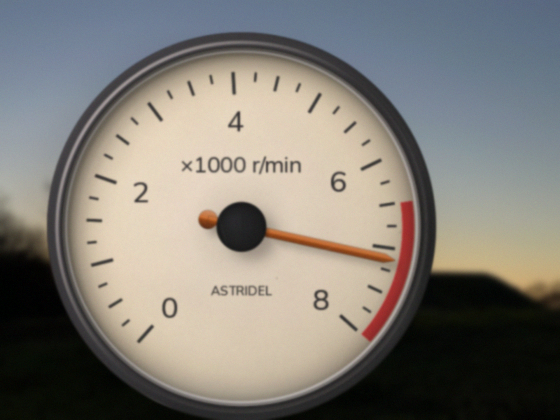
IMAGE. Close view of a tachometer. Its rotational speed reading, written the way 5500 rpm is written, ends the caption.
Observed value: 7125 rpm
